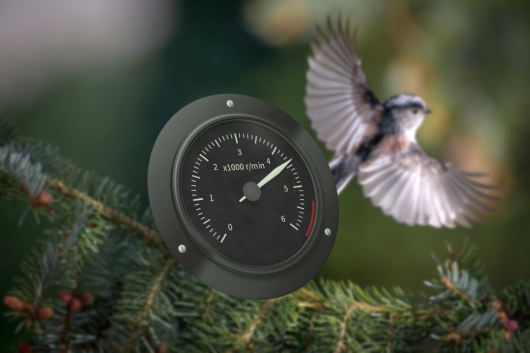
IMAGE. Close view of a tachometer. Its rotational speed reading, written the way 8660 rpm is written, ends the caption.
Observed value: 4400 rpm
